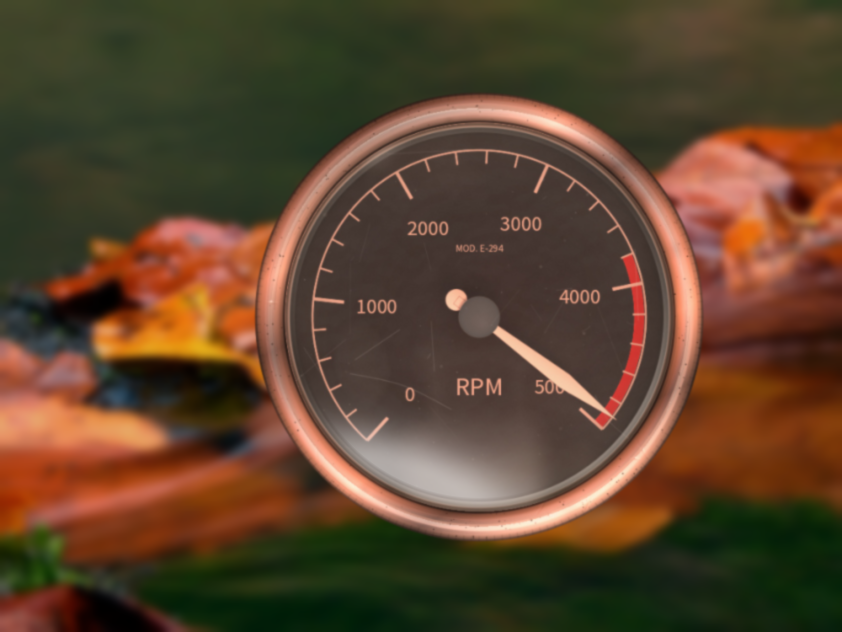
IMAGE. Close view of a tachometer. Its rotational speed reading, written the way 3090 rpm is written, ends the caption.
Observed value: 4900 rpm
